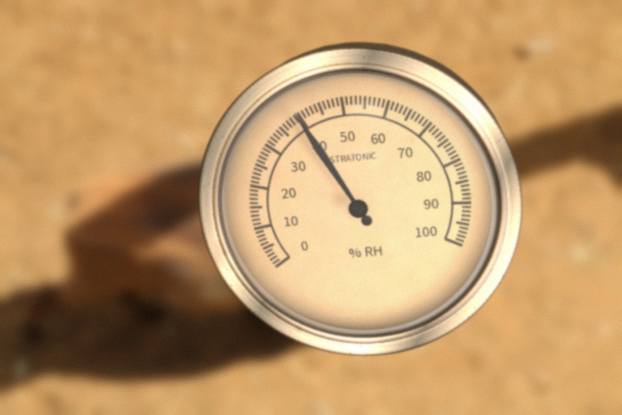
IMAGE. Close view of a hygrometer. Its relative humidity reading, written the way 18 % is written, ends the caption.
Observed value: 40 %
